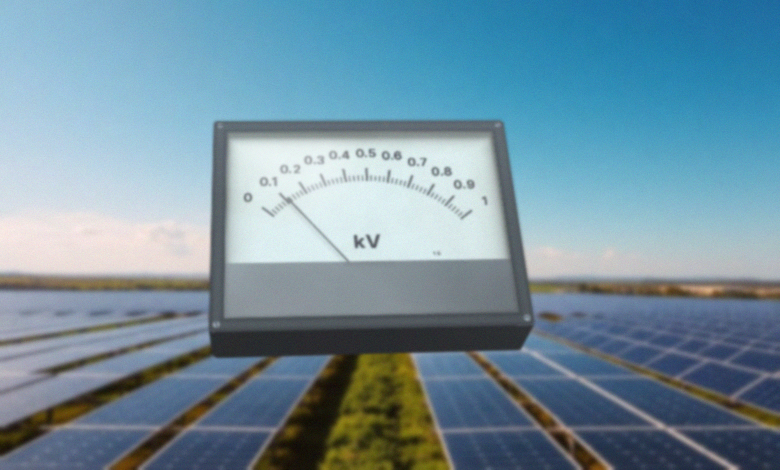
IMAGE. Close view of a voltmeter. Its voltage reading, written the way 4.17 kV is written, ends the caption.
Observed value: 0.1 kV
